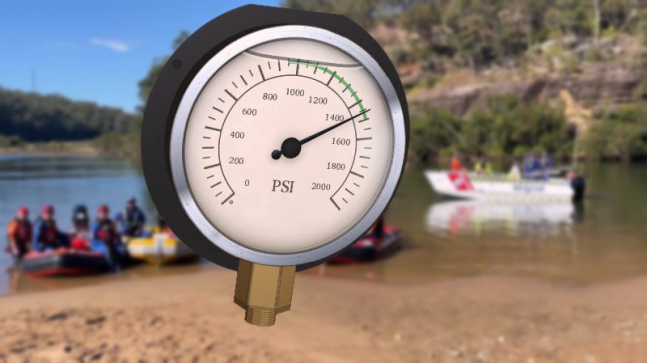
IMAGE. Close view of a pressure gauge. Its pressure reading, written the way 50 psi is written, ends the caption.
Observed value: 1450 psi
